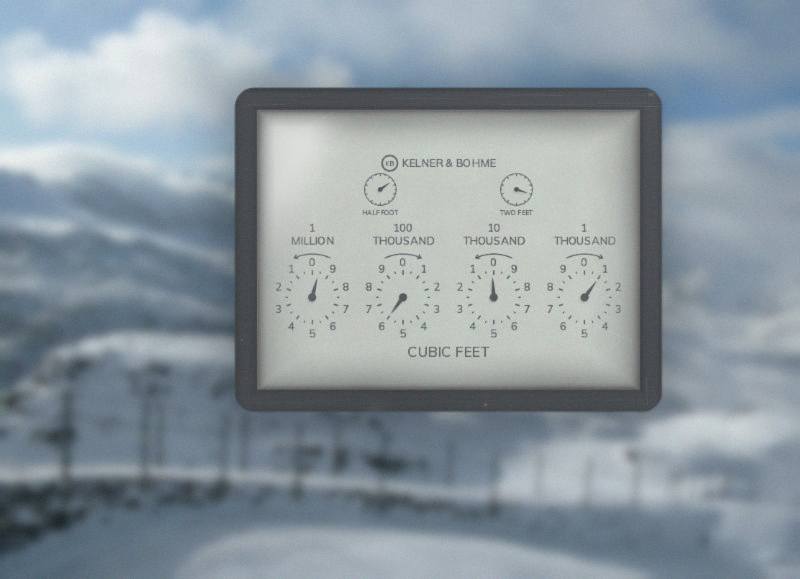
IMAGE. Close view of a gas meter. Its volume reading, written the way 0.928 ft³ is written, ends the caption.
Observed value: 960100 ft³
